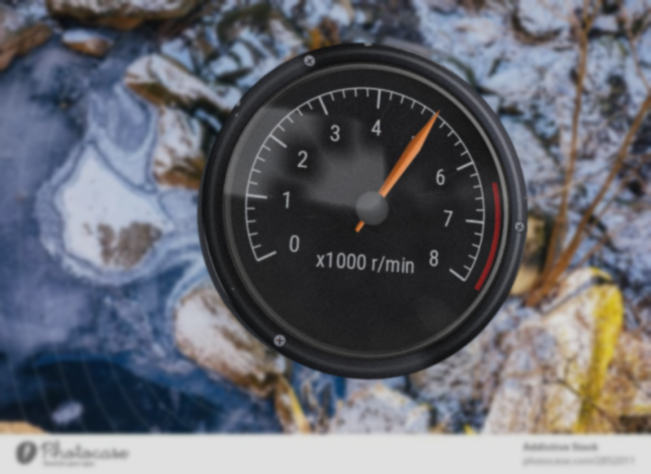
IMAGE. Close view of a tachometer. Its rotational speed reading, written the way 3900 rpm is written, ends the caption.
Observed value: 5000 rpm
